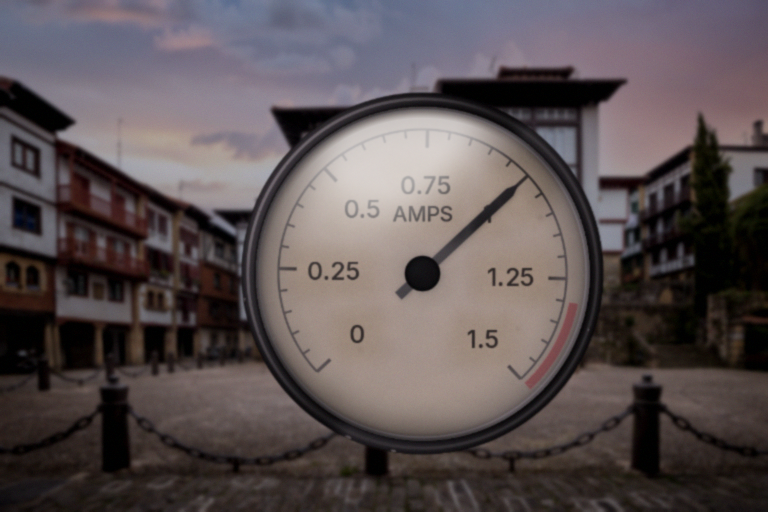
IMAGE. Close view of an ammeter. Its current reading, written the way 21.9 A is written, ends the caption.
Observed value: 1 A
